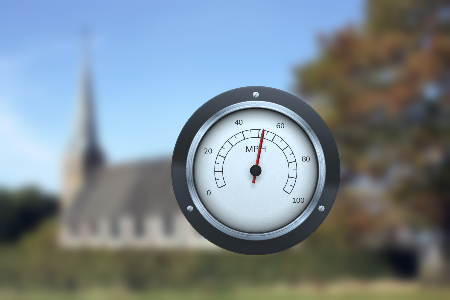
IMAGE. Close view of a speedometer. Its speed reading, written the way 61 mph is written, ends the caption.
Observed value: 52.5 mph
